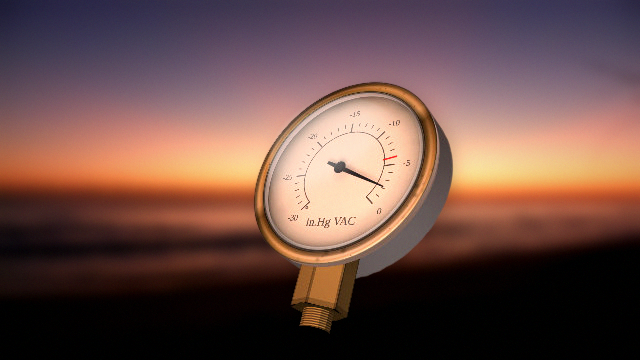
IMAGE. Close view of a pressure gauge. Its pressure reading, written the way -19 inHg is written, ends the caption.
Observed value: -2 inHg
